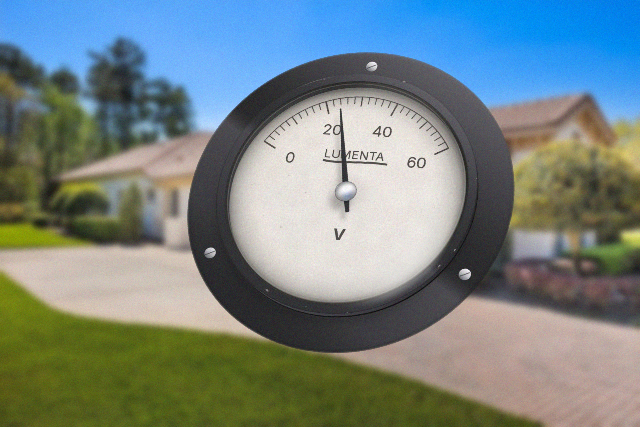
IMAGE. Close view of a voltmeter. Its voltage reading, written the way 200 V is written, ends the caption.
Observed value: 24 V
